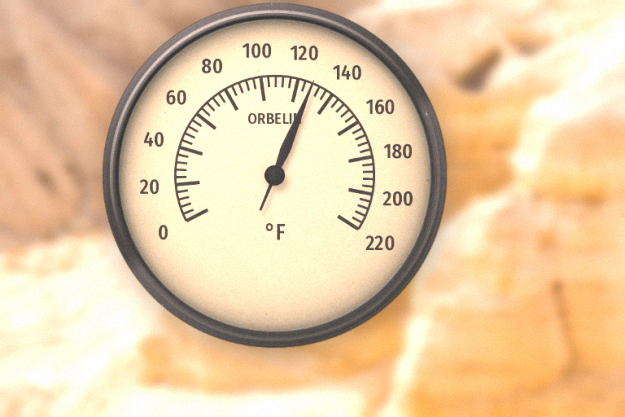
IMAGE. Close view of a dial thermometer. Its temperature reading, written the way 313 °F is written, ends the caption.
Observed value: 128 °F
